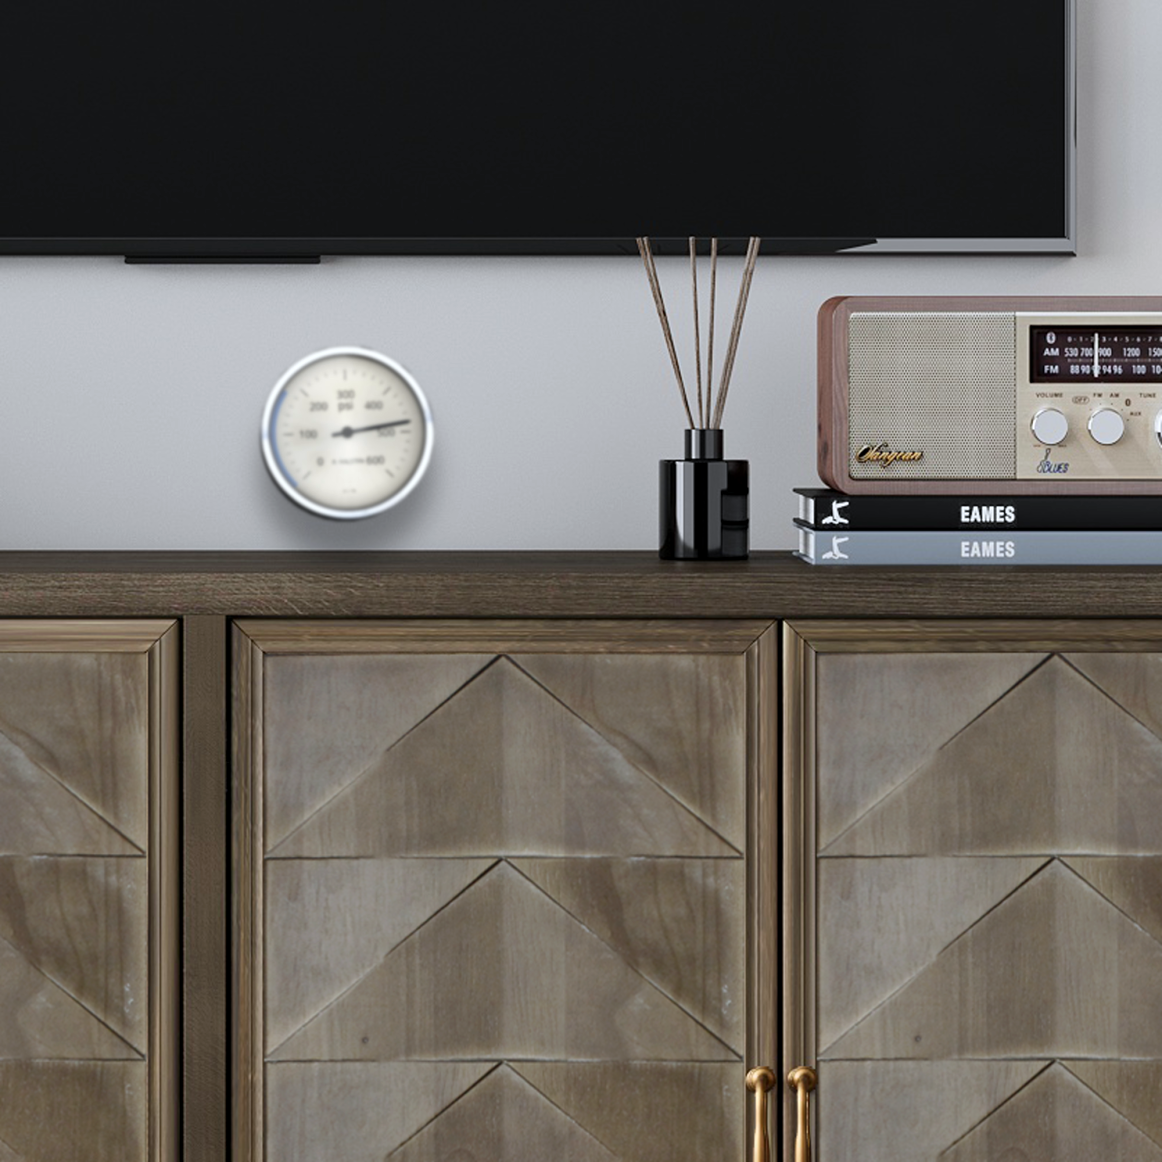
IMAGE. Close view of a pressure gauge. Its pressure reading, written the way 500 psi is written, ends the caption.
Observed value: 480 psi
